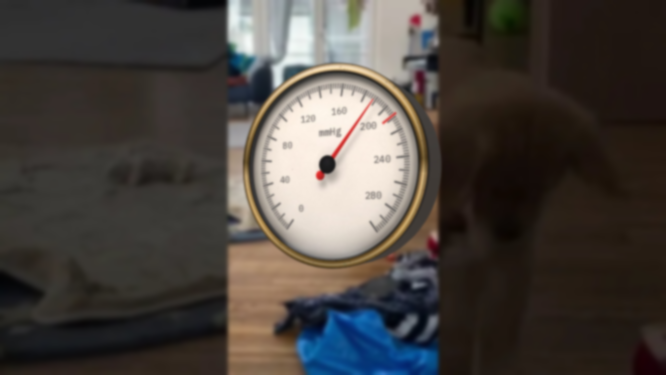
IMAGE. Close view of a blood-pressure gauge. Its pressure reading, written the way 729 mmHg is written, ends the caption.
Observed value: 190 mmHg
